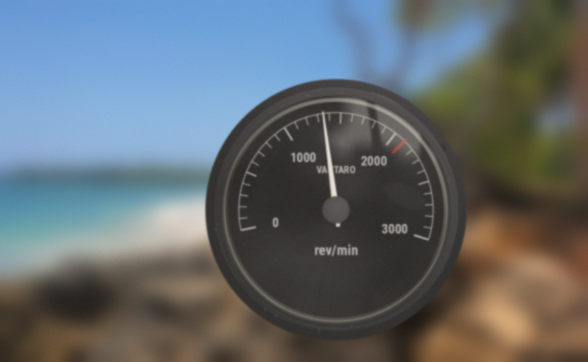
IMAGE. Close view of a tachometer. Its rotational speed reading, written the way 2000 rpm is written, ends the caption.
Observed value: 1350 rpm
